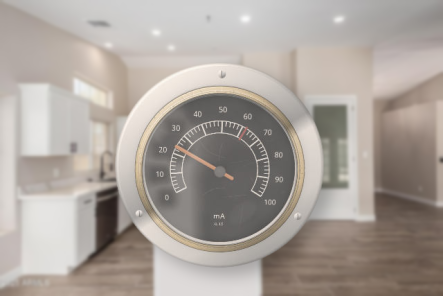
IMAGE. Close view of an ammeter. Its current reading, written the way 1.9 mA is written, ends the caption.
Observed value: 24 mA
